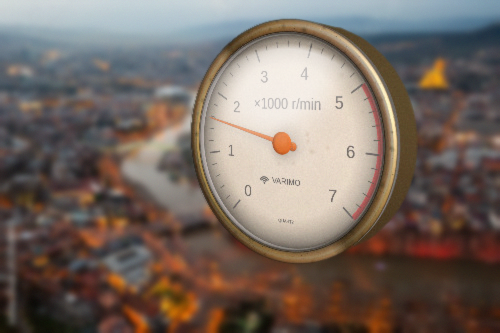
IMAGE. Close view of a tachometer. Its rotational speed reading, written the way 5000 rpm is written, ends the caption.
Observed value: 1600 rpm
